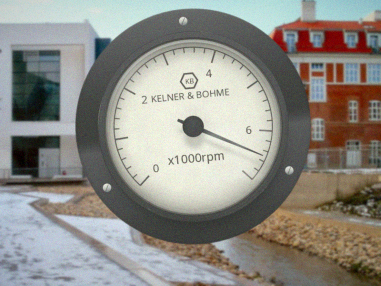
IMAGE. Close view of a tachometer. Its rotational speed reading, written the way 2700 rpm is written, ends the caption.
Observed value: 6500 rpm
